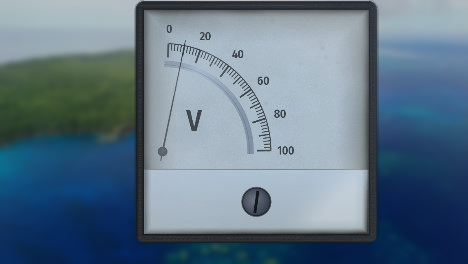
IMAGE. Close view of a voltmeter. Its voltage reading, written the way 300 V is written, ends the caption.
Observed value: 10 V
